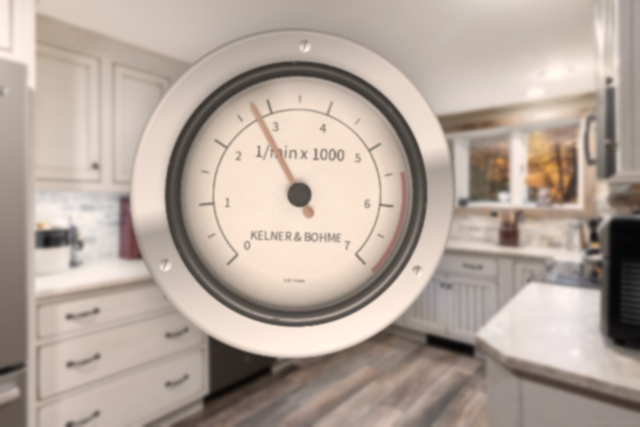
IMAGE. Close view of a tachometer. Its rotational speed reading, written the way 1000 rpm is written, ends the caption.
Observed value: 2750 rpm
